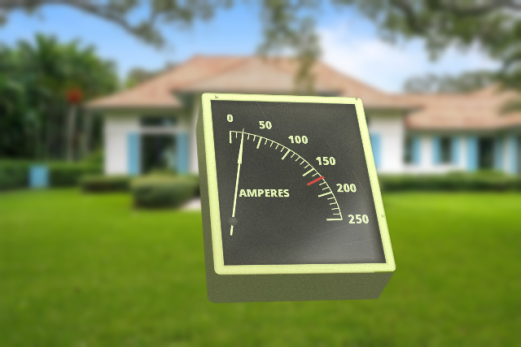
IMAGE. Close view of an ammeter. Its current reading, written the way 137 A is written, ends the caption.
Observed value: 20 A
